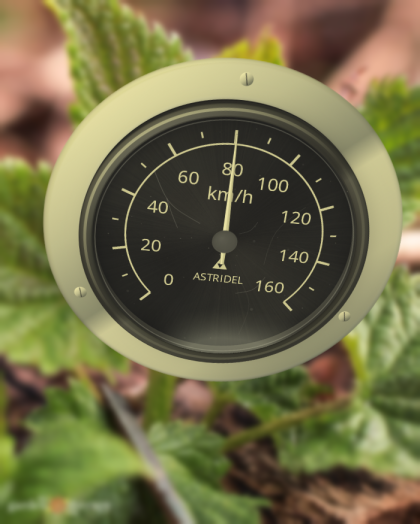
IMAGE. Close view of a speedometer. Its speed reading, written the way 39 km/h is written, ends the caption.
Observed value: 80 km/h
